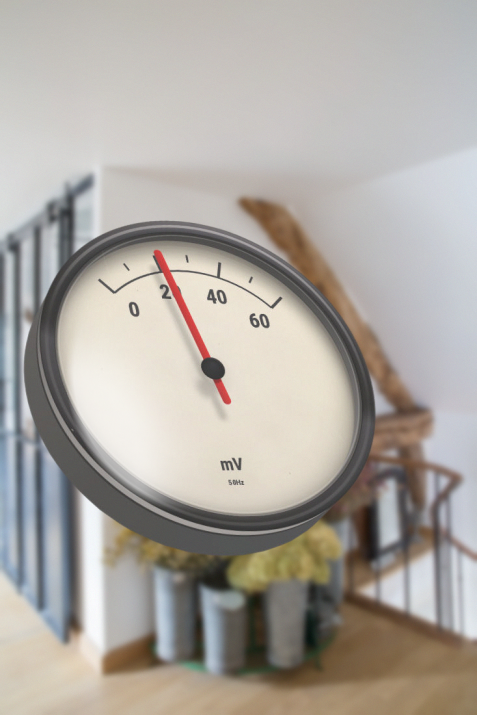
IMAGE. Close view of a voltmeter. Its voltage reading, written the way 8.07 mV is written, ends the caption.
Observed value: 20 mV
